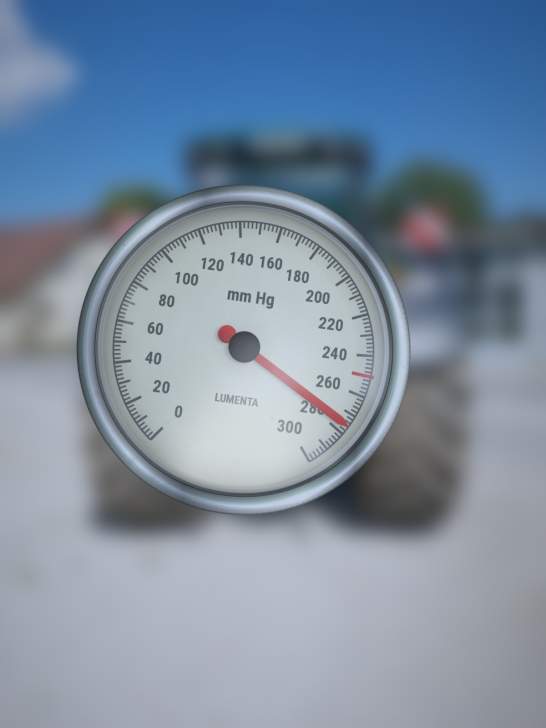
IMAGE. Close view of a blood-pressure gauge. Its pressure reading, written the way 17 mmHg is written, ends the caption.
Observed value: 276 mmHg
